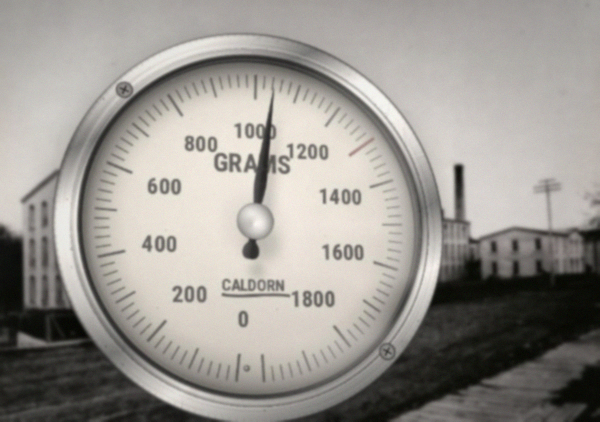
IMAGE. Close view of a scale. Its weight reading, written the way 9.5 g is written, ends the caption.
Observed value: 1040 g
